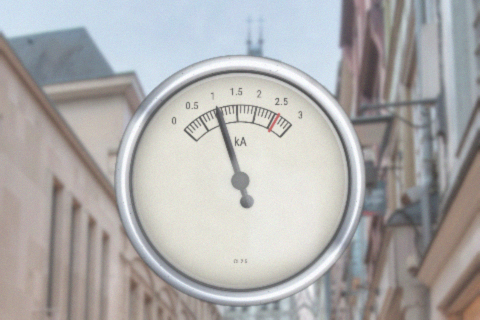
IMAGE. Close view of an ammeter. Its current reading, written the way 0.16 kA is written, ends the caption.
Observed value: 1 kA
